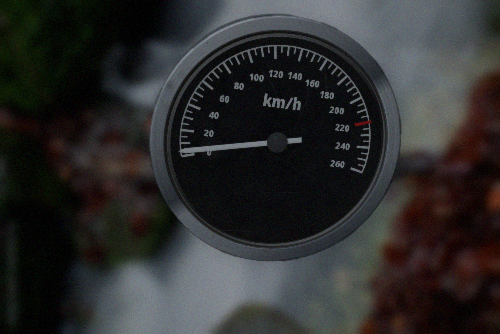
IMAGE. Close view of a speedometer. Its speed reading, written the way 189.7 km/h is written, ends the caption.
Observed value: 5 km/h
